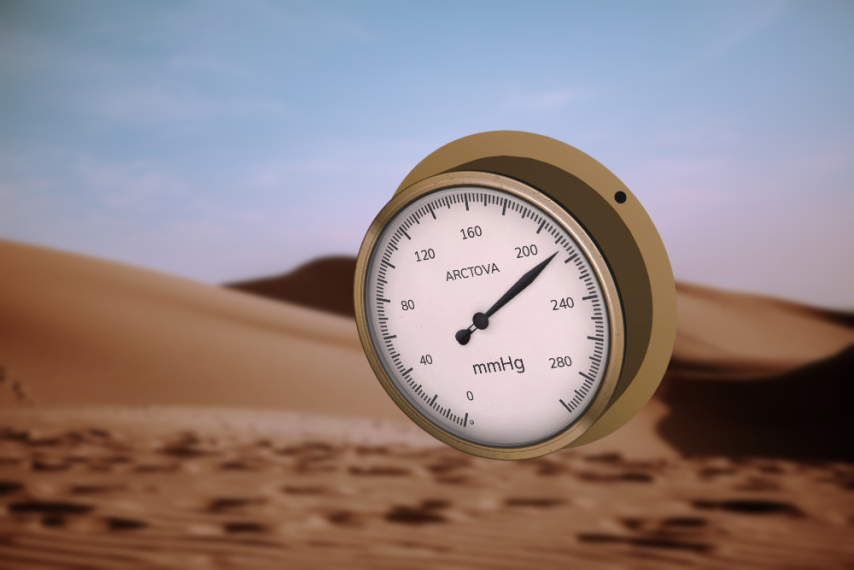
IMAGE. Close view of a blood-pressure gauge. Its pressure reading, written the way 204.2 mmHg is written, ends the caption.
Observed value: 214 mmHg
